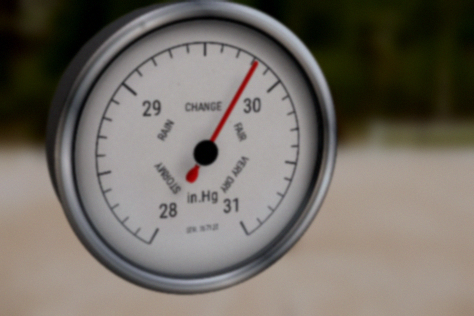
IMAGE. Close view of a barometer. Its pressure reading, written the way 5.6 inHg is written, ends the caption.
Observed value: 29.8 inHg
